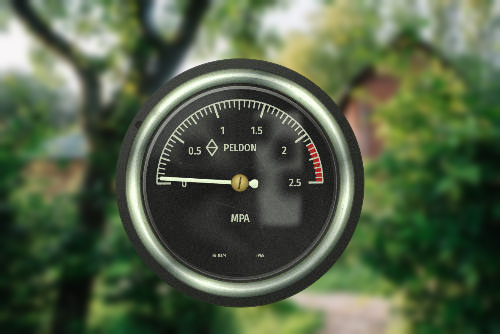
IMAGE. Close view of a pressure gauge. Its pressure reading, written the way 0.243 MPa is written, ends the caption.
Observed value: 0.05 MPa
